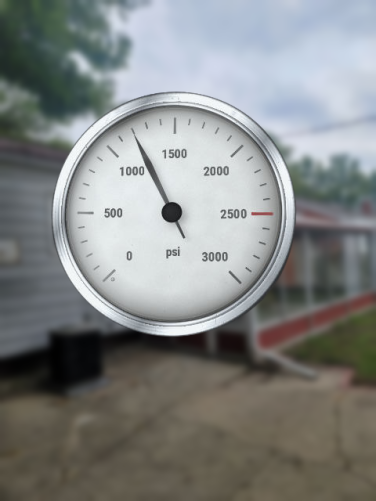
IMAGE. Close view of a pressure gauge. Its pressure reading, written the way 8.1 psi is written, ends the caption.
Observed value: 1200 psi
